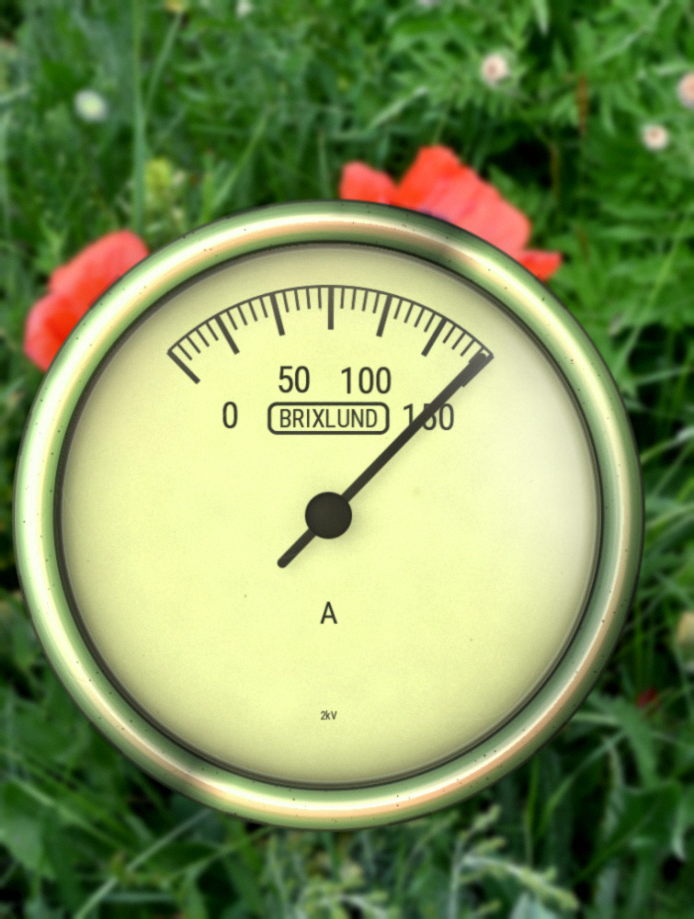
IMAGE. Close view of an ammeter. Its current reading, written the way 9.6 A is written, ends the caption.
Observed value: 147.5 A
